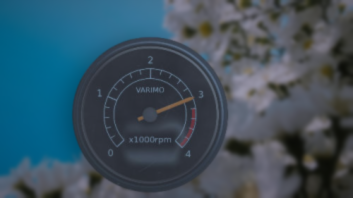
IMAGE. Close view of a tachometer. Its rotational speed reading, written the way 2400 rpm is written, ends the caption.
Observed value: 3000 rpm
